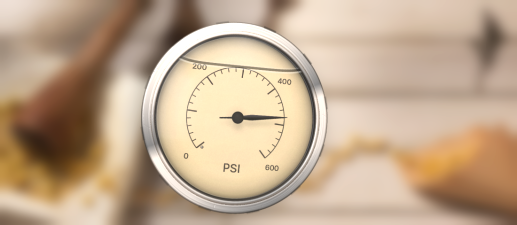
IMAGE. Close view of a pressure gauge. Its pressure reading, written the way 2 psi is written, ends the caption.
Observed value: 480 psi
